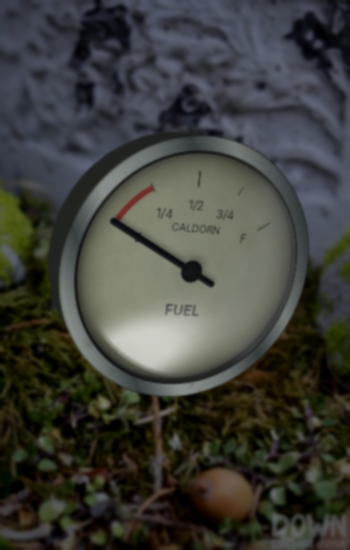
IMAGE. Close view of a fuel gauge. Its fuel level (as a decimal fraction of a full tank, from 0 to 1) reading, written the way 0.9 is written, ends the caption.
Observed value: 0
